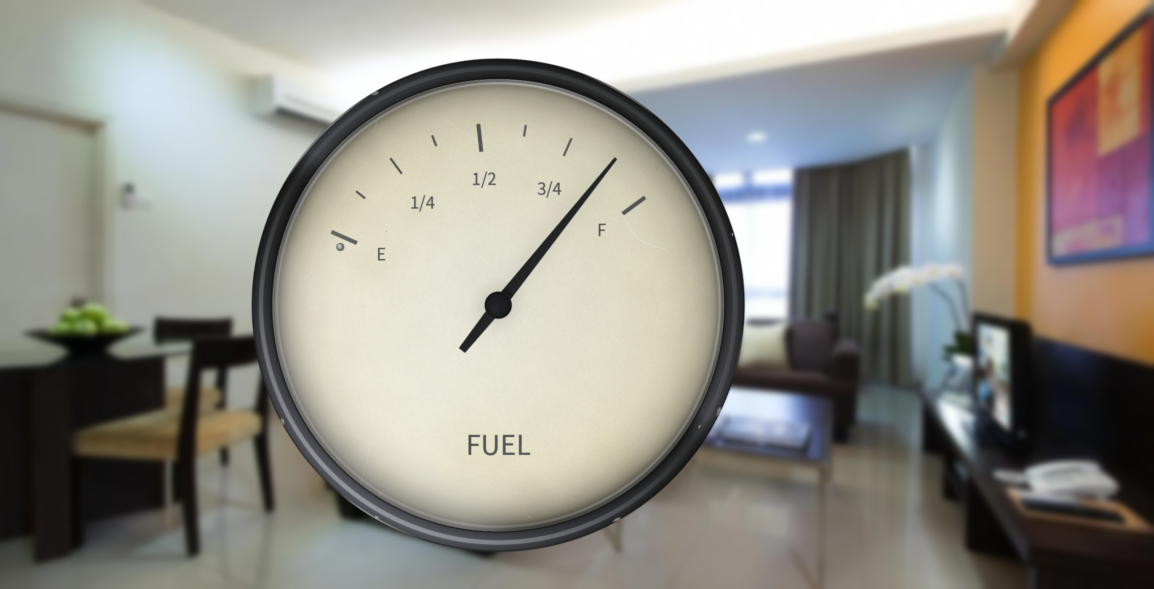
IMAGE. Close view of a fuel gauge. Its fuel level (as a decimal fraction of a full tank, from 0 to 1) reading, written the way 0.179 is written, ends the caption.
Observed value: 0.875
